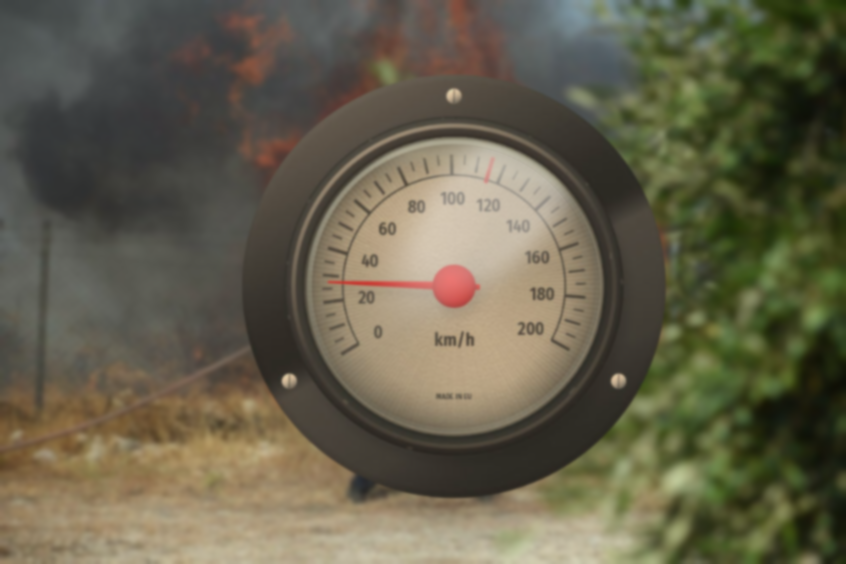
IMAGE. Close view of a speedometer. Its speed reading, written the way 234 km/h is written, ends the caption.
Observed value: 27.5 km/h
